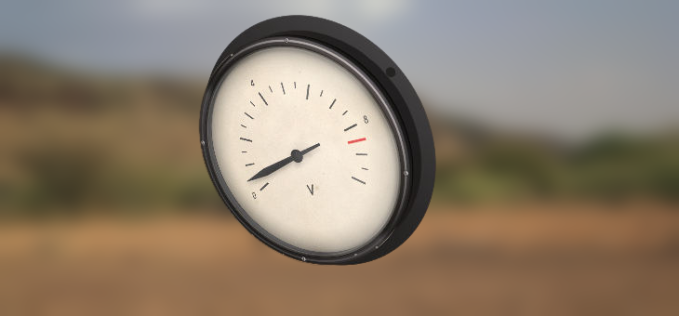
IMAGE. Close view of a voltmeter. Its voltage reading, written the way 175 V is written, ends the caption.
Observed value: 0.5 V
